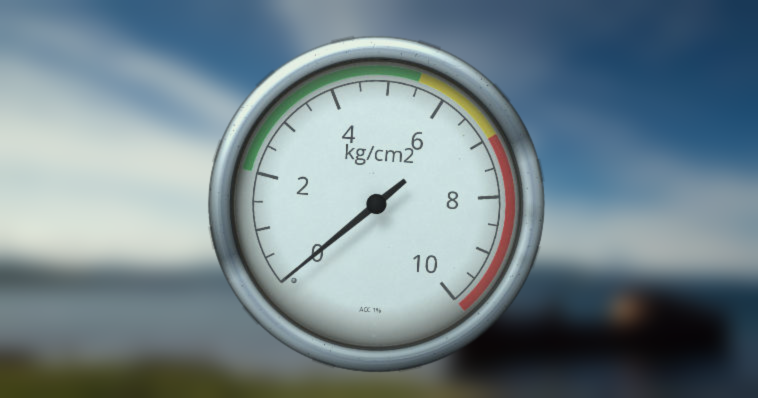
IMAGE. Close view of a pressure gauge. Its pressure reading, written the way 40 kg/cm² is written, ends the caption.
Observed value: 0 kg/cm²
